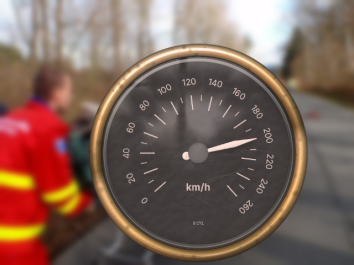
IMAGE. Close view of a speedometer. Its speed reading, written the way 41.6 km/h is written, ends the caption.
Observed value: 200 km/h
